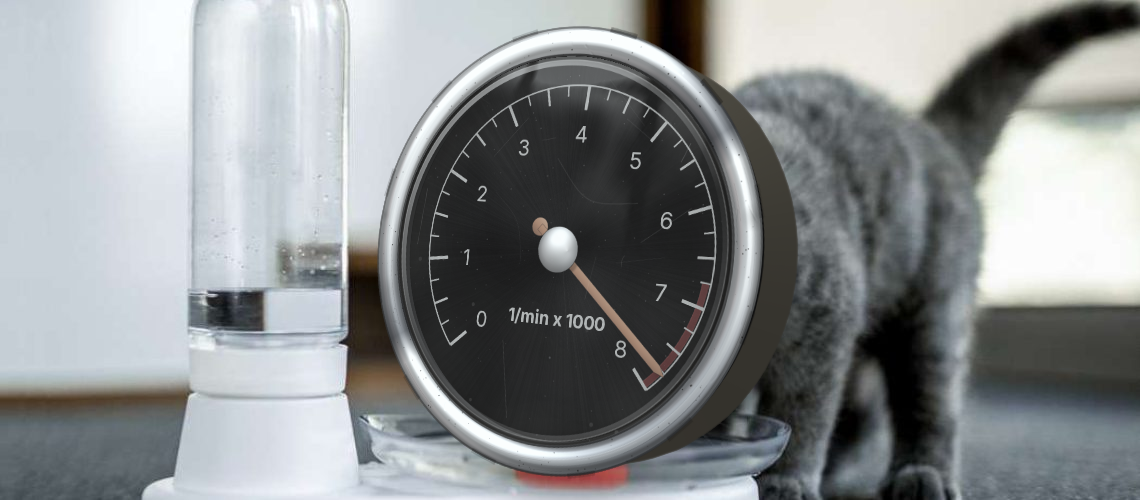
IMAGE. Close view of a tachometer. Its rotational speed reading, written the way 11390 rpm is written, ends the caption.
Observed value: 7750 rpm
